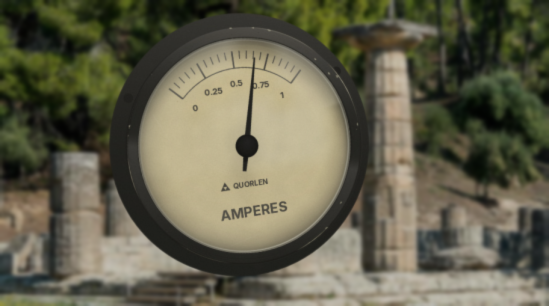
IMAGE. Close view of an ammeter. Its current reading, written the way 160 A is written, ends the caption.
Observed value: 0.65 A
